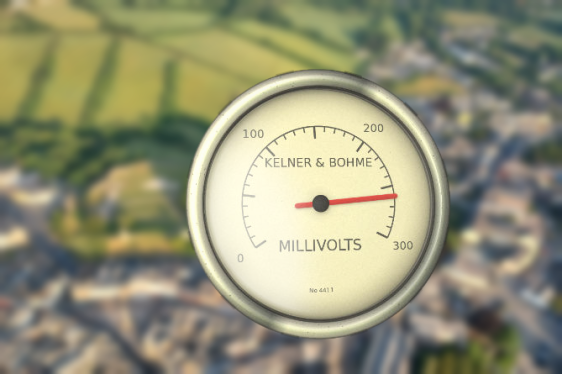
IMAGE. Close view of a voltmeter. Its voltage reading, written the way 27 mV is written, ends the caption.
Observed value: 260 mV
